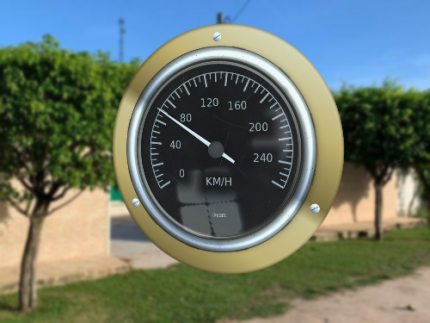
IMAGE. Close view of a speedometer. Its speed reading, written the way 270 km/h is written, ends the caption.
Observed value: 70 km/h
